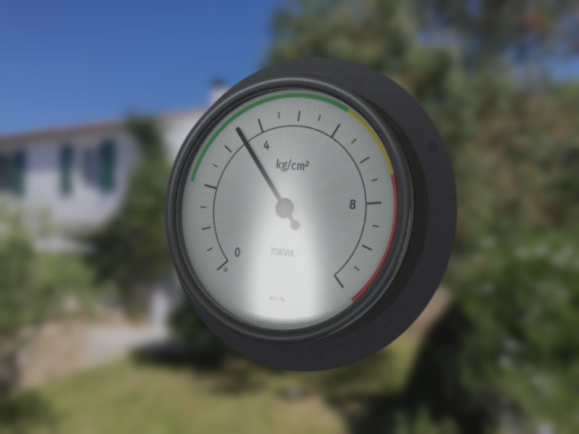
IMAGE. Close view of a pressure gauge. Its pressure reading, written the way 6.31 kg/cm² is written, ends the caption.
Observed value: 3.5 kg/cm²
